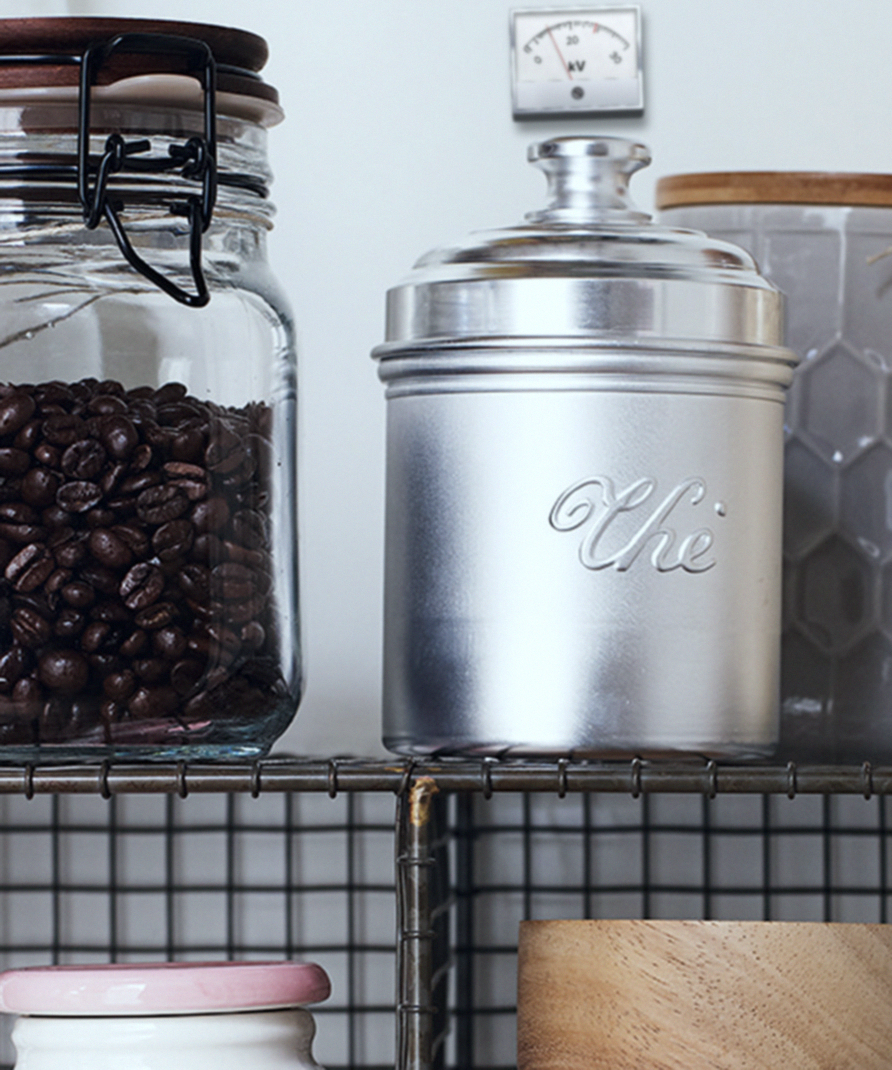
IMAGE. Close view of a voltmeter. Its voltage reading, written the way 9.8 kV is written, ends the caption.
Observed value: 15 kV
